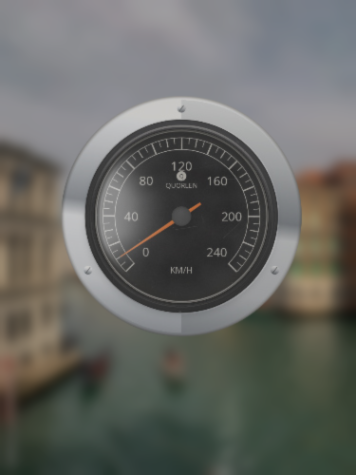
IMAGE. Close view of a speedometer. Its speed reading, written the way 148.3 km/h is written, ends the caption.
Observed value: 10 km/h
